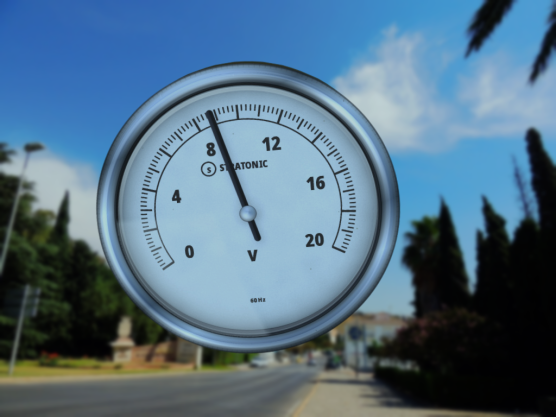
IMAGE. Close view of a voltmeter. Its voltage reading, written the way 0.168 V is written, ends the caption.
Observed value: 8.8 V
